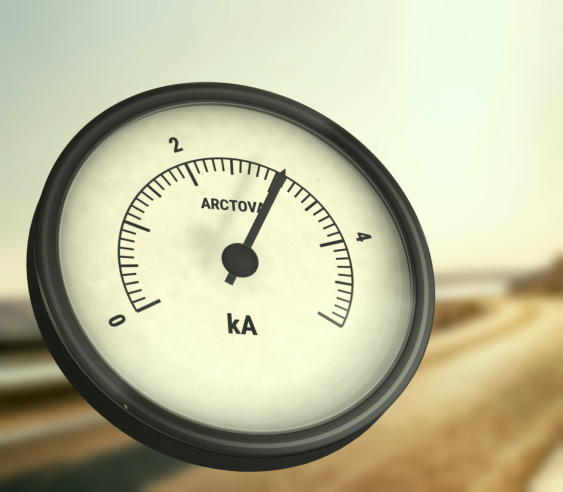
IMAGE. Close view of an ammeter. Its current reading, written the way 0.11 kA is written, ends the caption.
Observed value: 3.05 kA
